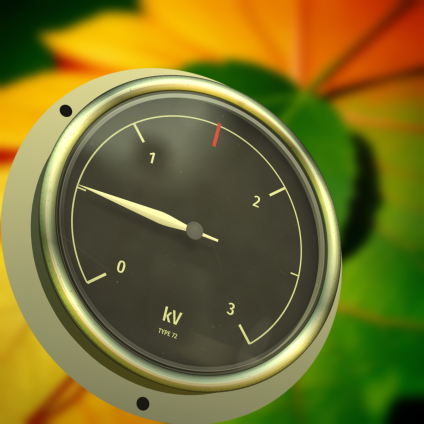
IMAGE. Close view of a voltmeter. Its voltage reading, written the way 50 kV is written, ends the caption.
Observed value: 0.5 kV
